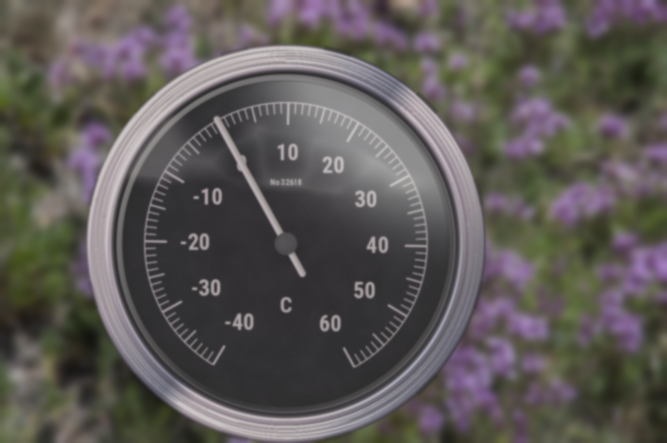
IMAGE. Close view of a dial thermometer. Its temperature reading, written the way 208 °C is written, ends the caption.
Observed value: 0 °C
